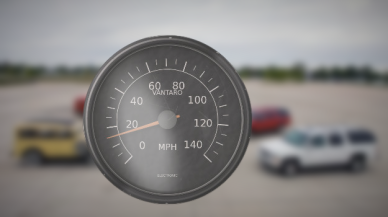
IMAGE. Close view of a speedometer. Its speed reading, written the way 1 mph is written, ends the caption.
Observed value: 15 mph
